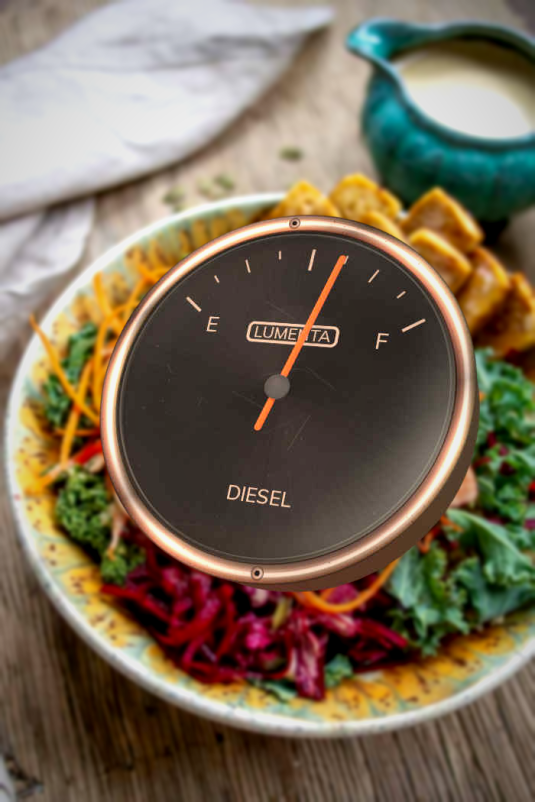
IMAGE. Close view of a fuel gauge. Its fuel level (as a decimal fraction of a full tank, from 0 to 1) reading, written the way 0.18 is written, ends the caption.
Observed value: 0.625
